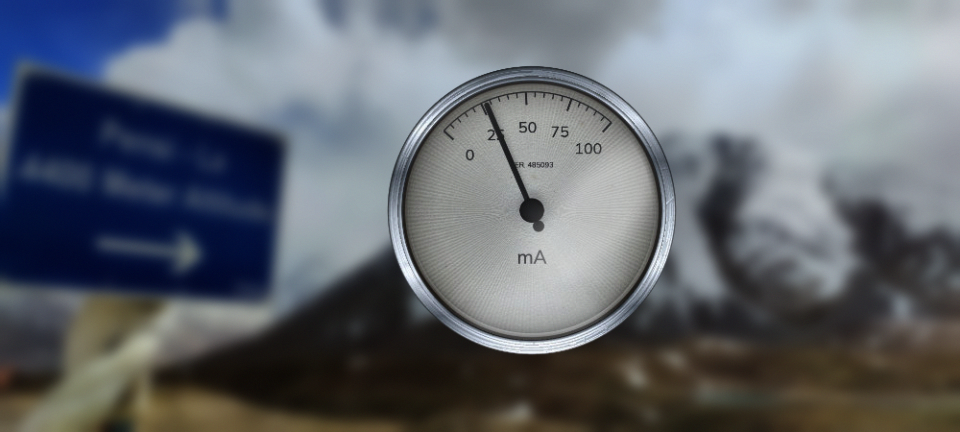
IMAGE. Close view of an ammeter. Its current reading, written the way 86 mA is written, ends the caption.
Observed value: 27.5 mA
